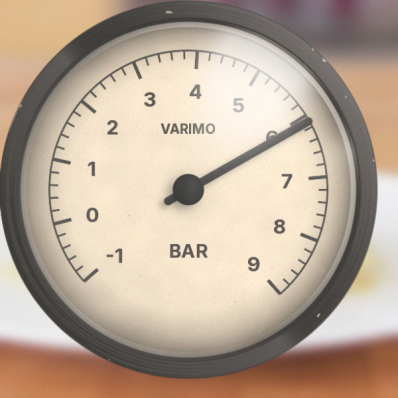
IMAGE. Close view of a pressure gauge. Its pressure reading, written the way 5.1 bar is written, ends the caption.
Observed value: 6.1 bar
